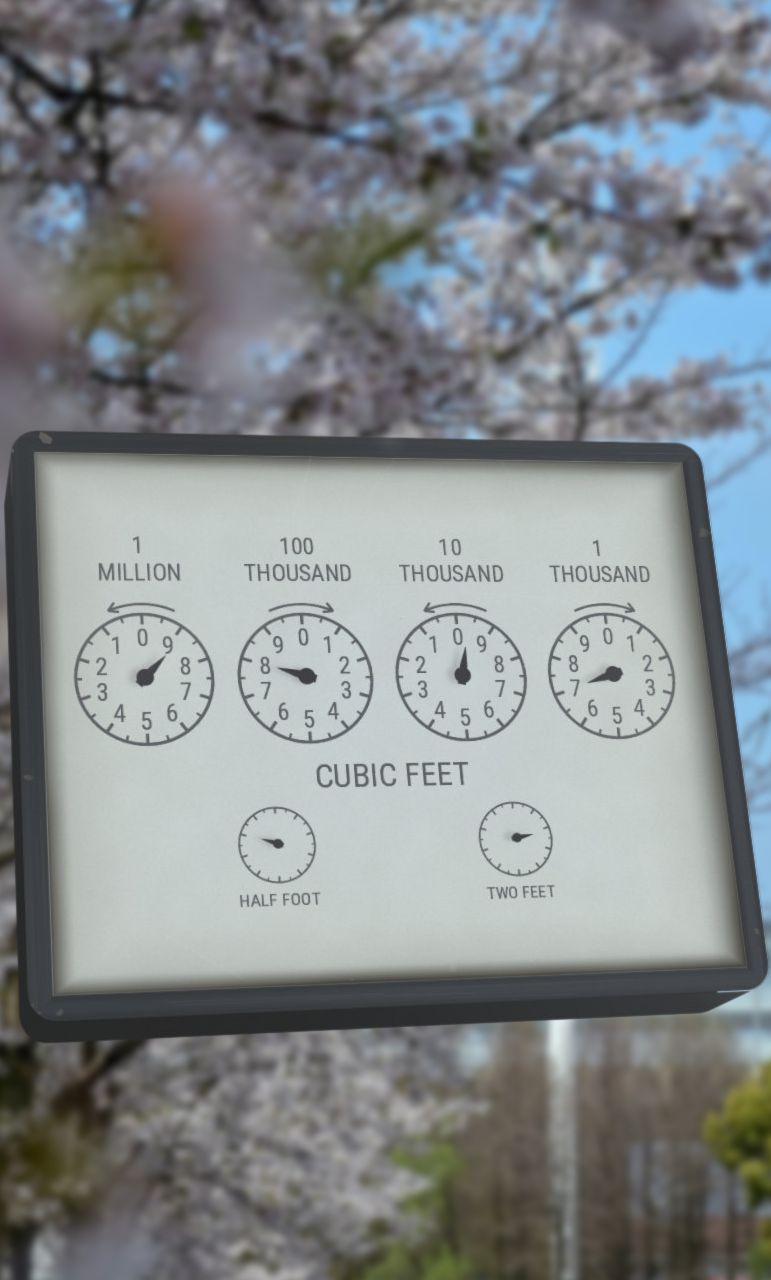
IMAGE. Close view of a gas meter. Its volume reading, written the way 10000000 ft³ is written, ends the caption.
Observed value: 879700 ft³
